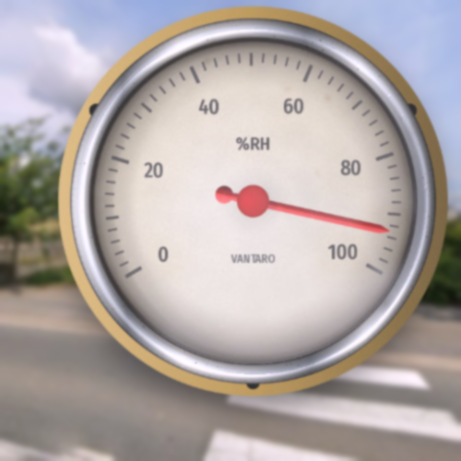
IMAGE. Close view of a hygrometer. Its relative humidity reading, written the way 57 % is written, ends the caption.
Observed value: 93 %
